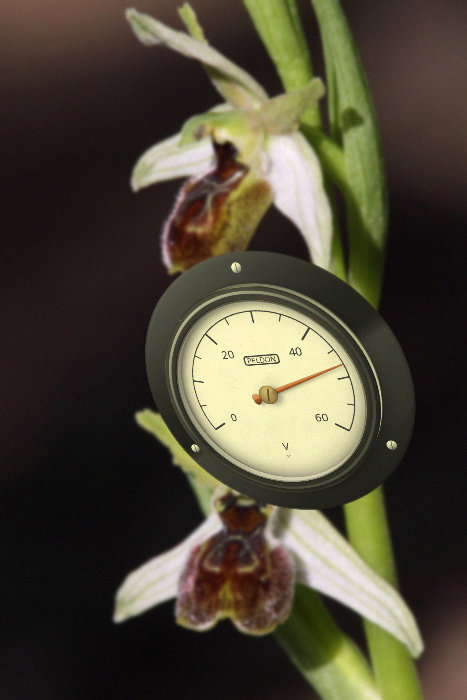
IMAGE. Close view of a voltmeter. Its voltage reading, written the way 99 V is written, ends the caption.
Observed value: 47.5 V
